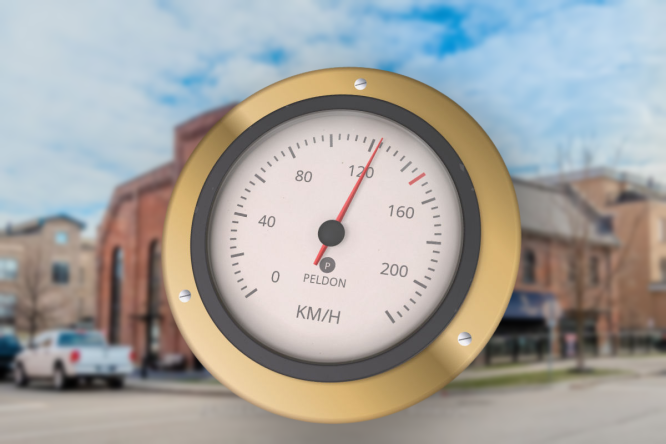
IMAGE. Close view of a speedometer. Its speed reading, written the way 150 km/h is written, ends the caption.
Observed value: 124 km/h
